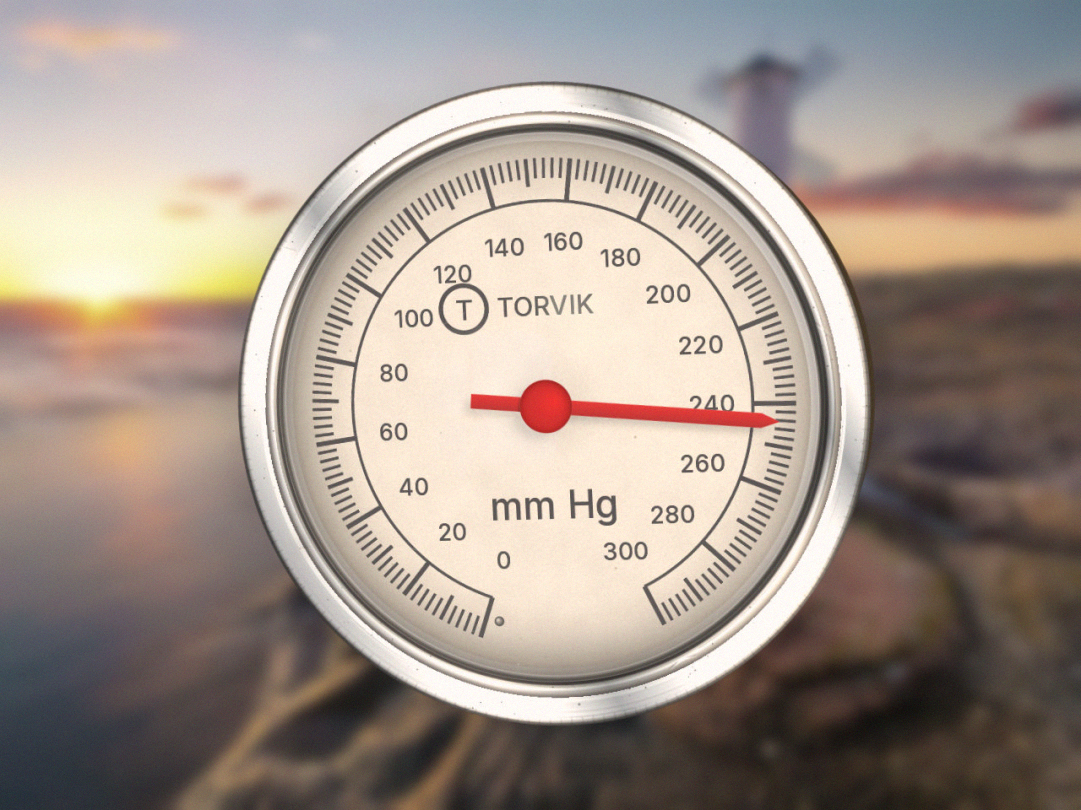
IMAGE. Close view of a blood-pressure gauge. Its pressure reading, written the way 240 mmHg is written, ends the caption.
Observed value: 244 mmHg
